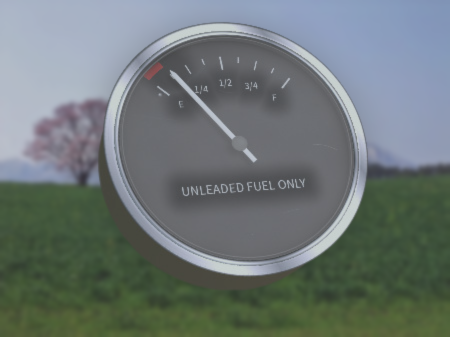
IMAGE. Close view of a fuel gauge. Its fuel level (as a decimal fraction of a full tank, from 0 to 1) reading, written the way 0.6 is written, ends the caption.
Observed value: 0.125
